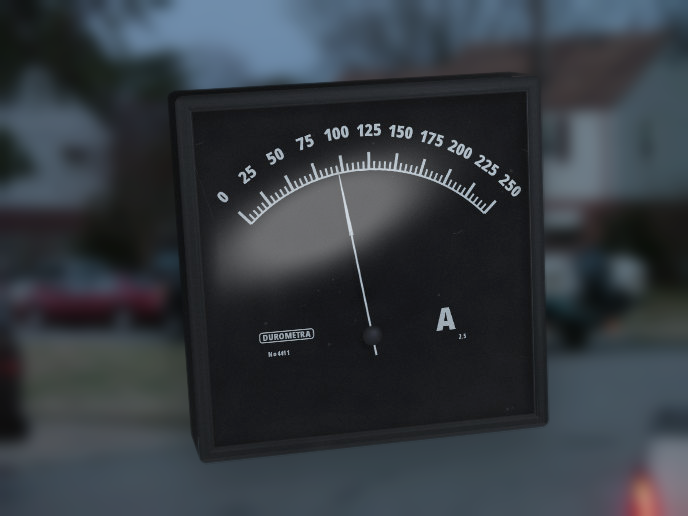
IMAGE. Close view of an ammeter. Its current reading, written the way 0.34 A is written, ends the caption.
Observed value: 95 A
